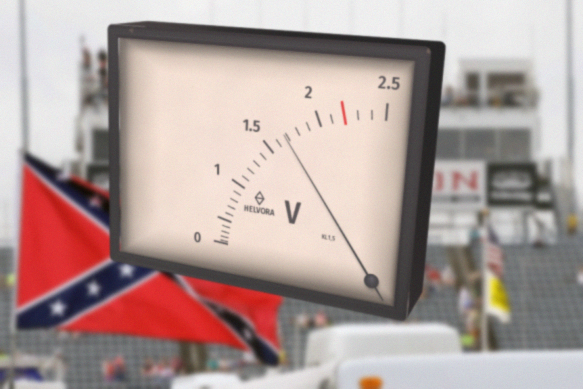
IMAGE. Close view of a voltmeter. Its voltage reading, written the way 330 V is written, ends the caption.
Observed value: 1.7 V
